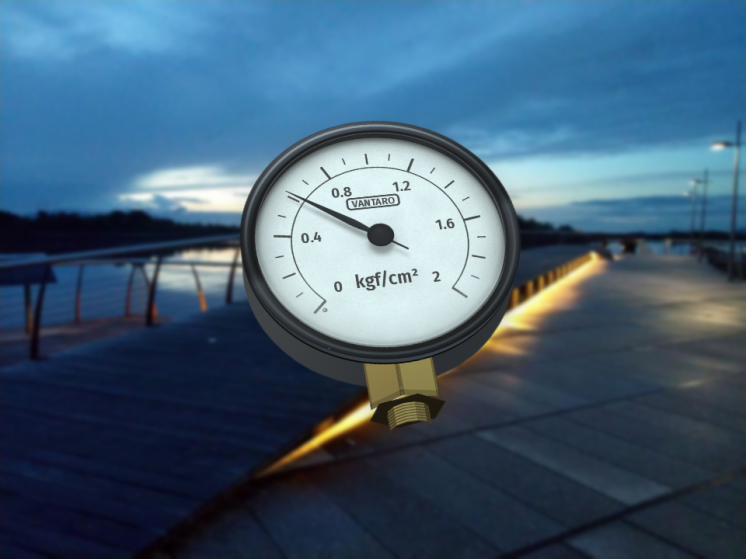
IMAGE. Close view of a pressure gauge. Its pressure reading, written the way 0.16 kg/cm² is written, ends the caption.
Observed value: 0.6 kg/cm²
